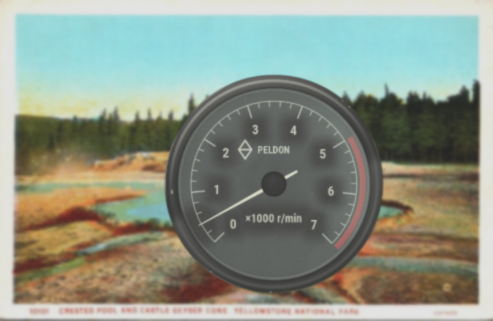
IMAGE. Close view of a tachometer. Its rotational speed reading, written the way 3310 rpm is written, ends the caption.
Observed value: 400 rpm
